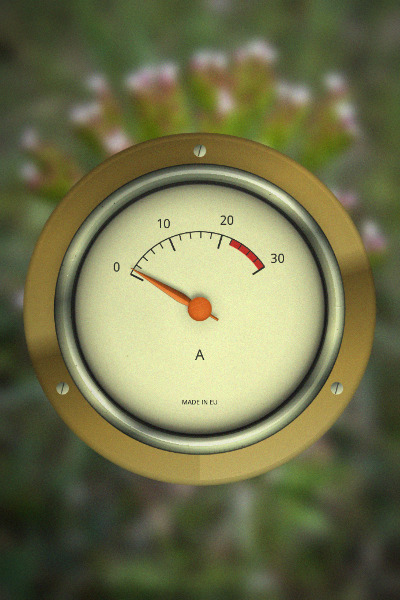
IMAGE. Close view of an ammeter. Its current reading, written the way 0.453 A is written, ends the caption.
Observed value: 1 A
